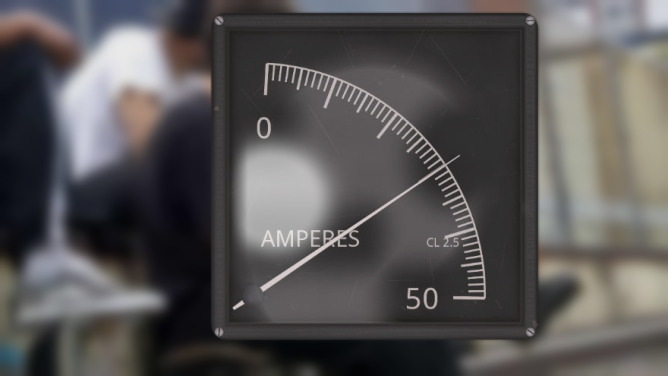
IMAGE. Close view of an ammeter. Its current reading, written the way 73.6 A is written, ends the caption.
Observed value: 30 A
